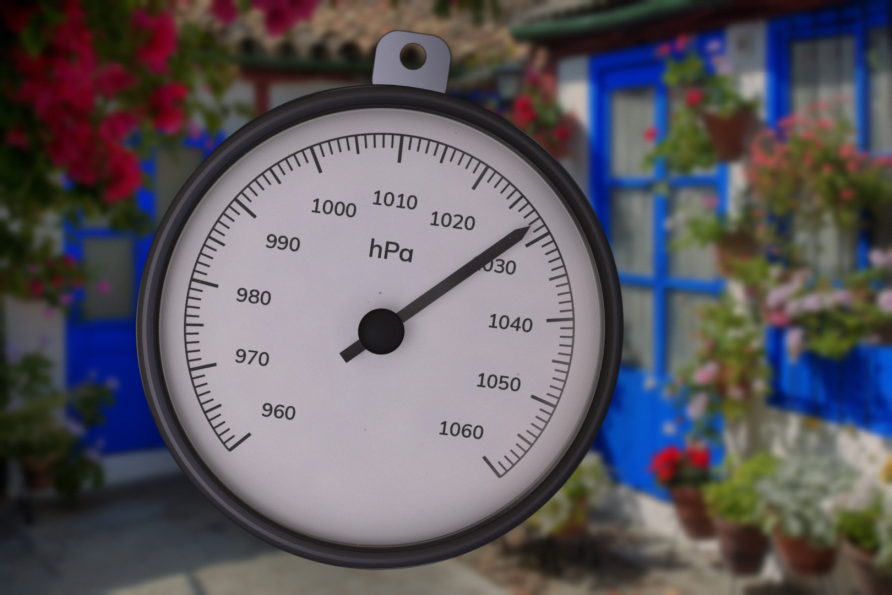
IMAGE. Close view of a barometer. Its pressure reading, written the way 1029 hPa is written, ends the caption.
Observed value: 1028 hPa
